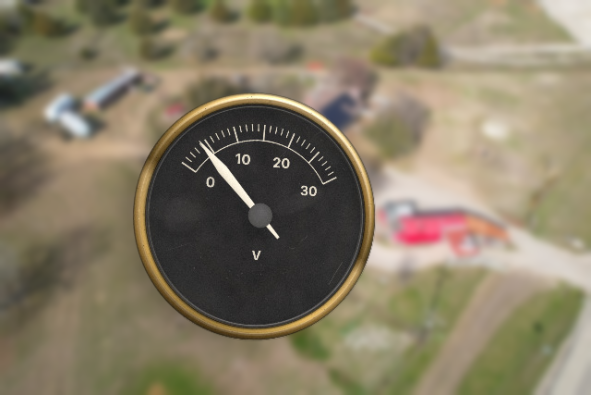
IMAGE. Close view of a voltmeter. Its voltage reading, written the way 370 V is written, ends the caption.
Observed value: 4 V
